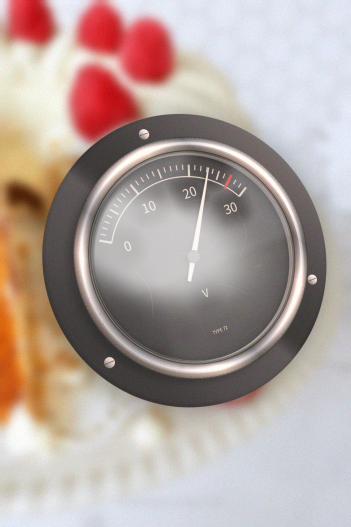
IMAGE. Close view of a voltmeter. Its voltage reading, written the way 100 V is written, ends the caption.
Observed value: 23 V
